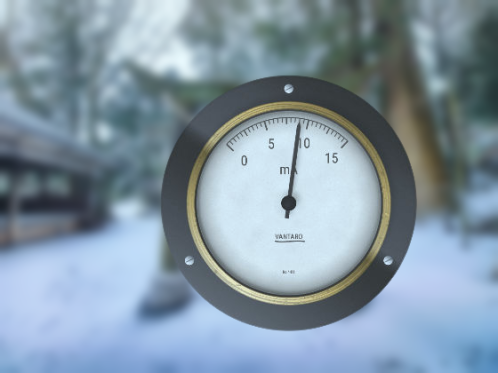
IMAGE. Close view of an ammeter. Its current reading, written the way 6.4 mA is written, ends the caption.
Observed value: 9 mA
